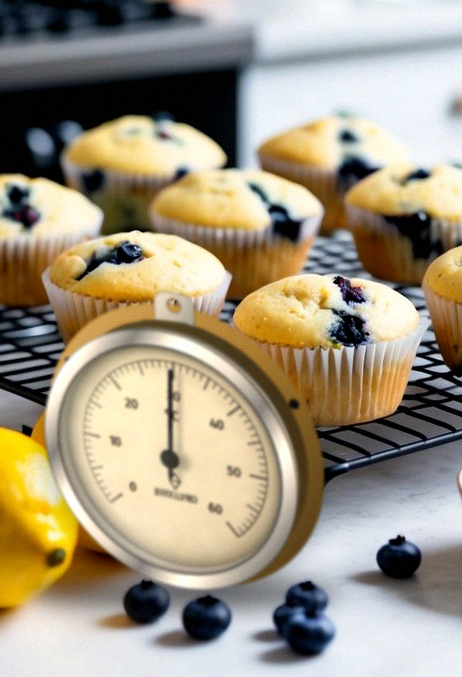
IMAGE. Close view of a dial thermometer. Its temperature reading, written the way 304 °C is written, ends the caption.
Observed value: 30 °C
